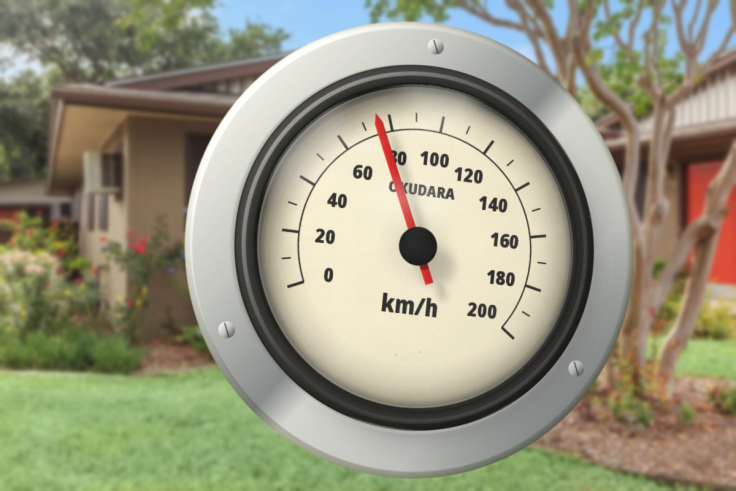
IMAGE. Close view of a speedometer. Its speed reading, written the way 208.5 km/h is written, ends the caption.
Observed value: 75 km/h
